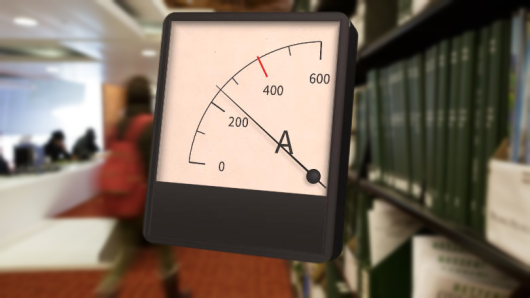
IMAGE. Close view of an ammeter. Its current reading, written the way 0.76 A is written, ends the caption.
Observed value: 250 A
